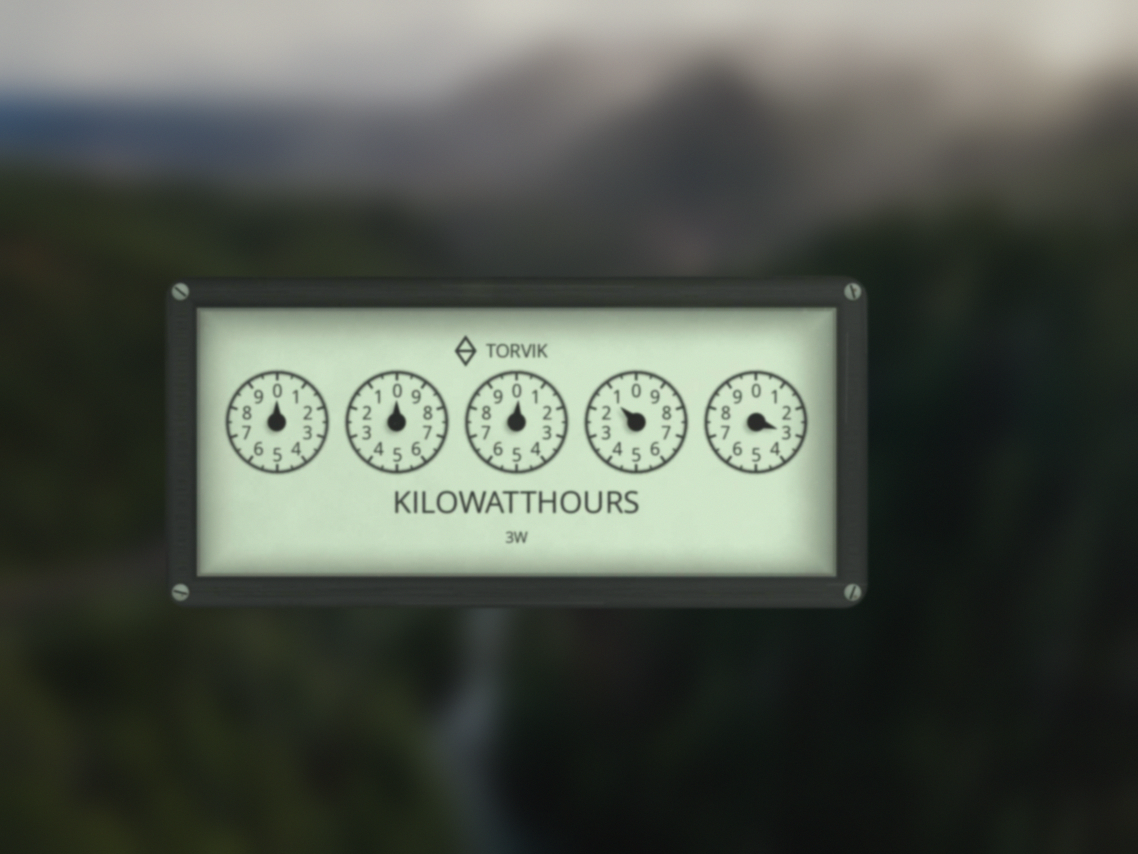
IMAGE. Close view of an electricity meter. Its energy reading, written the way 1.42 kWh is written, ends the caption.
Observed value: 13 kWh
